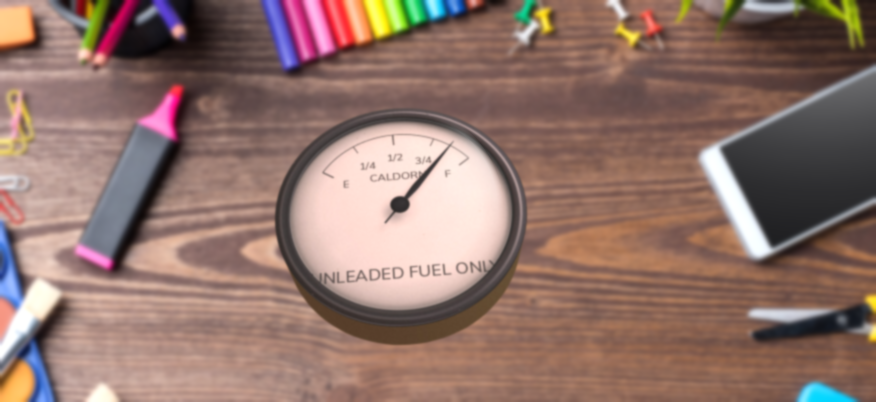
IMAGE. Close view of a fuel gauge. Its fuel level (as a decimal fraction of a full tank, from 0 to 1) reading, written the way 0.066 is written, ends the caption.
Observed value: 0.875
